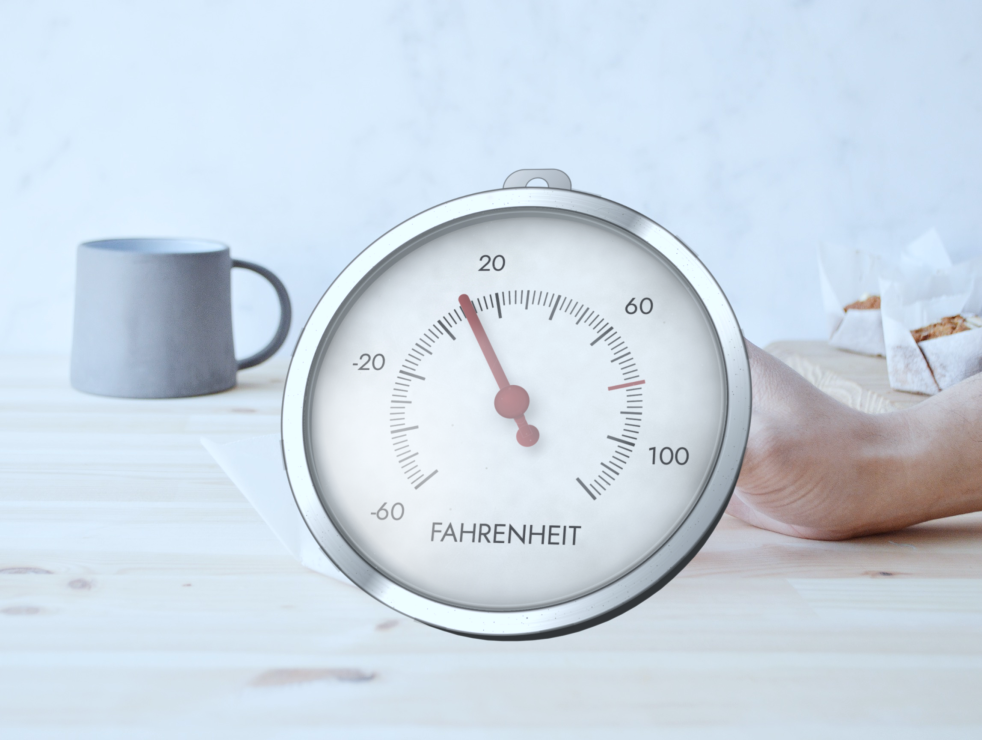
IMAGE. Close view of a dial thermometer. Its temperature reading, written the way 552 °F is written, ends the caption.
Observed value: 10 °F
